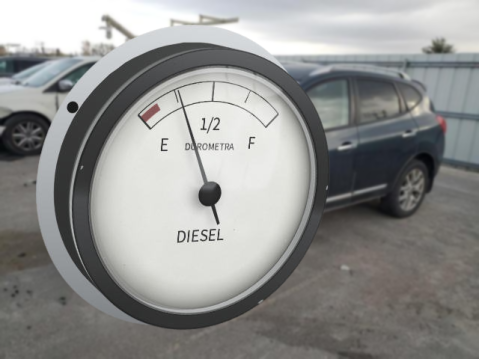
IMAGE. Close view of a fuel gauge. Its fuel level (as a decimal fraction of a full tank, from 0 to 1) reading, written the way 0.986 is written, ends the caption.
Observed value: 0.25
